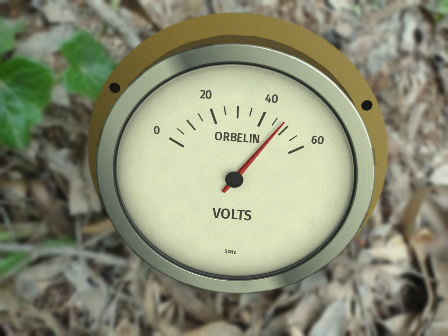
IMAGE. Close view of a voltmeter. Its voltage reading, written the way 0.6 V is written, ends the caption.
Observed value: 47.5 V
